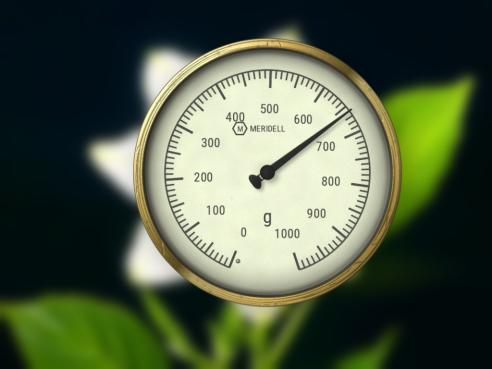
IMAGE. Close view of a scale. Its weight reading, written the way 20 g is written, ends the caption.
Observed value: 660 g
